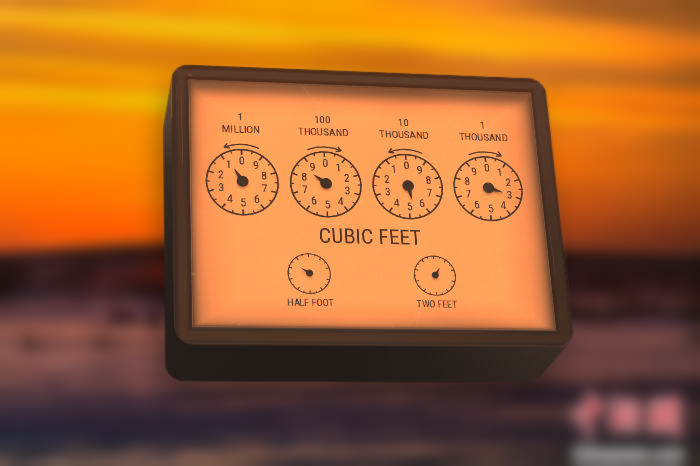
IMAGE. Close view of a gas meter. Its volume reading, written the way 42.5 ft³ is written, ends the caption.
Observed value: 85300 ft³
